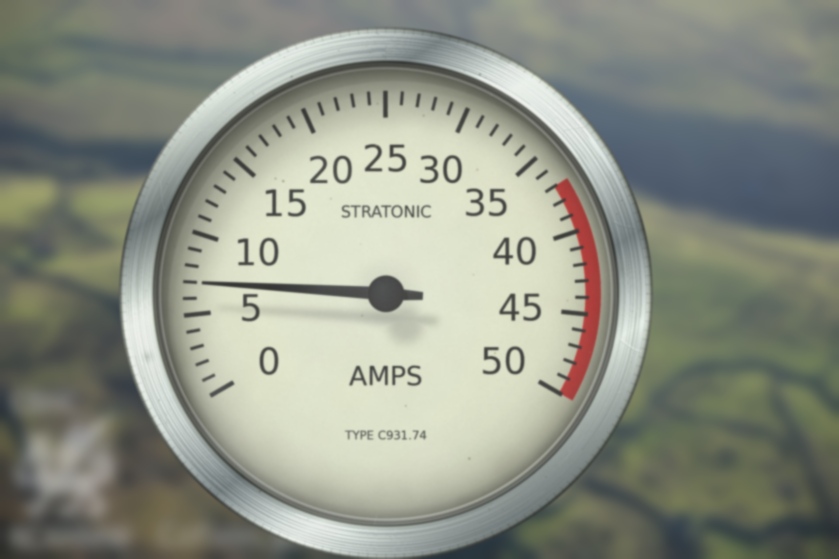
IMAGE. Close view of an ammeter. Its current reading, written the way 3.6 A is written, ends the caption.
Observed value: 7 A
